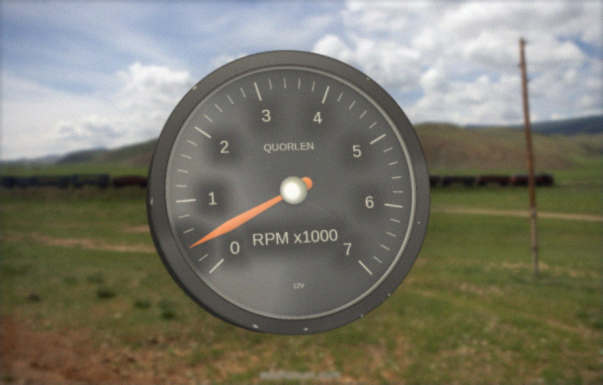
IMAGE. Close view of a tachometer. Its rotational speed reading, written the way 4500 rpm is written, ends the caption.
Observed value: 400 rpm
